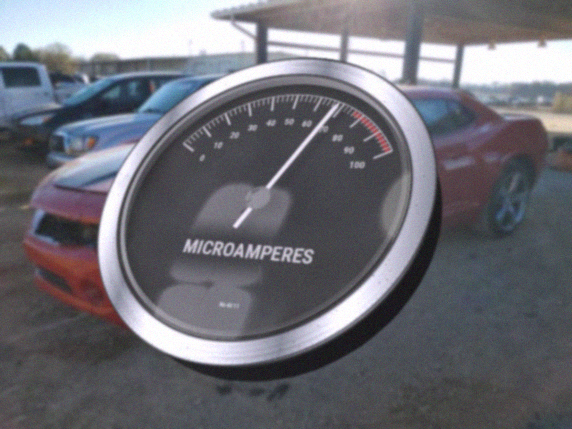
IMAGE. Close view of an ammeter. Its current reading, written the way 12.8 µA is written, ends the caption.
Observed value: 70 µA
